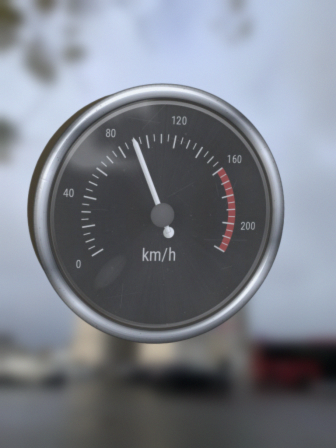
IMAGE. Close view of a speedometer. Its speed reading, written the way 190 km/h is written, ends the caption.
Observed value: 90 km/h
